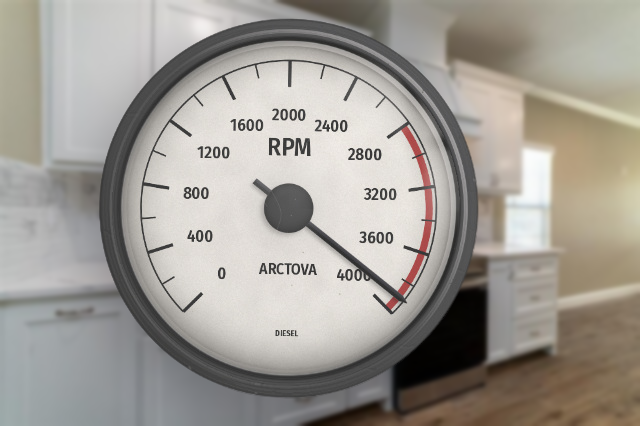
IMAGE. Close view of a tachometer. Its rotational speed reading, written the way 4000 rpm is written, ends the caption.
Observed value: 3900 rpm
